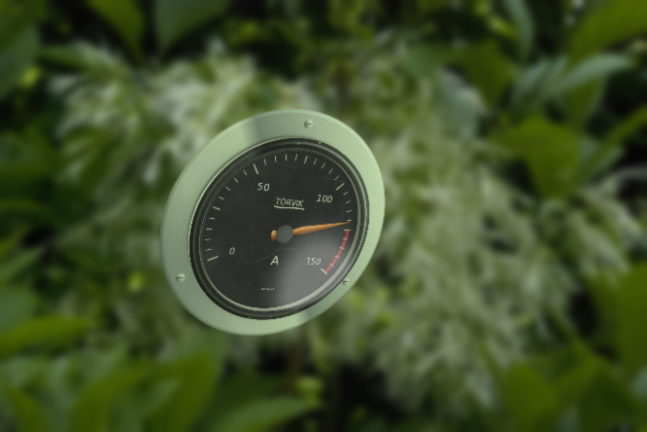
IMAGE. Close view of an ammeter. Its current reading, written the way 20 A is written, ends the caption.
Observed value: 120 A
